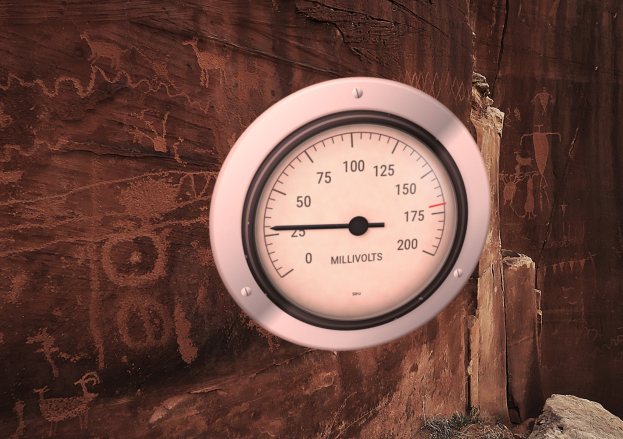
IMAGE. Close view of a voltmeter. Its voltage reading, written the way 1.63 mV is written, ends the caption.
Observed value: 30 mV
